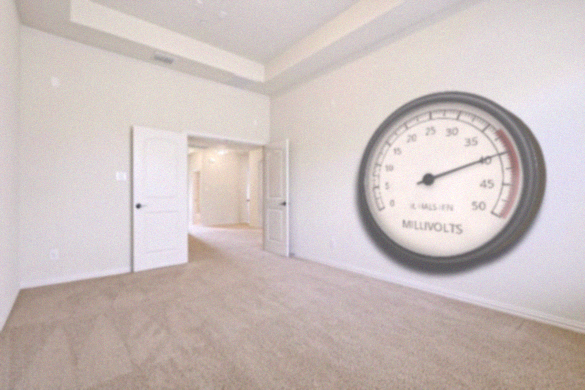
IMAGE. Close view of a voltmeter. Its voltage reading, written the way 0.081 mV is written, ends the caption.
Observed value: 40 mV
